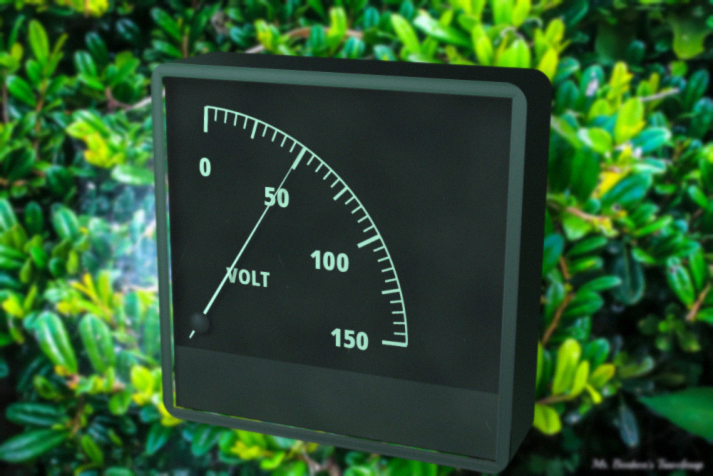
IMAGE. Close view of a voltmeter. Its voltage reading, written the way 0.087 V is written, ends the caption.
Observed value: 50 V
